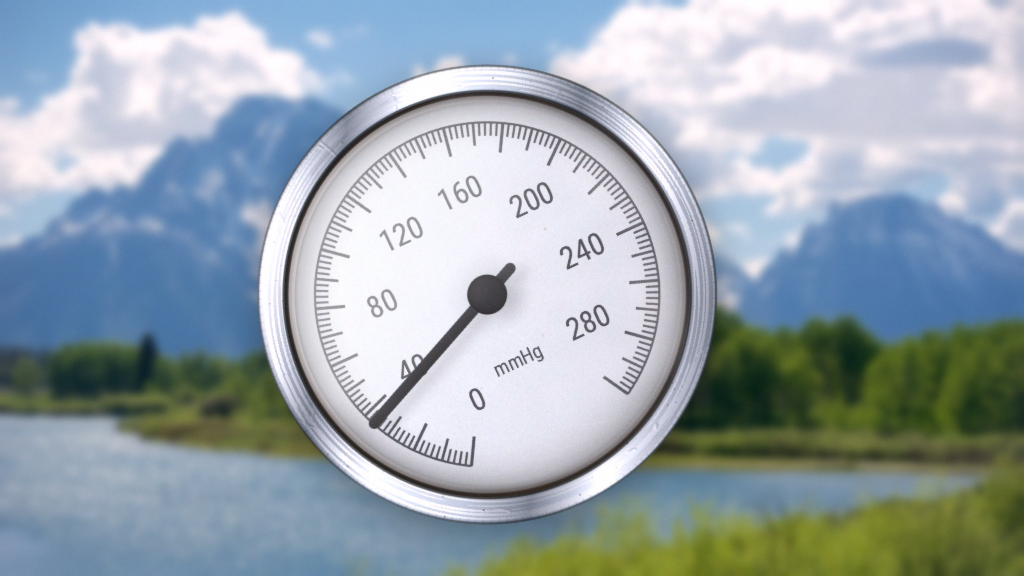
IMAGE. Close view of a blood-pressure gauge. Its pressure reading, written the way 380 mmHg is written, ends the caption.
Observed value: 36 mmHg
